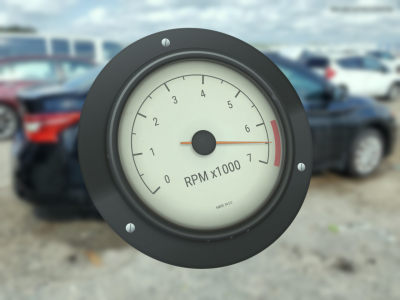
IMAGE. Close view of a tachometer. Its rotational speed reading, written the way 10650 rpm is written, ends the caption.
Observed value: 6500 rpm
